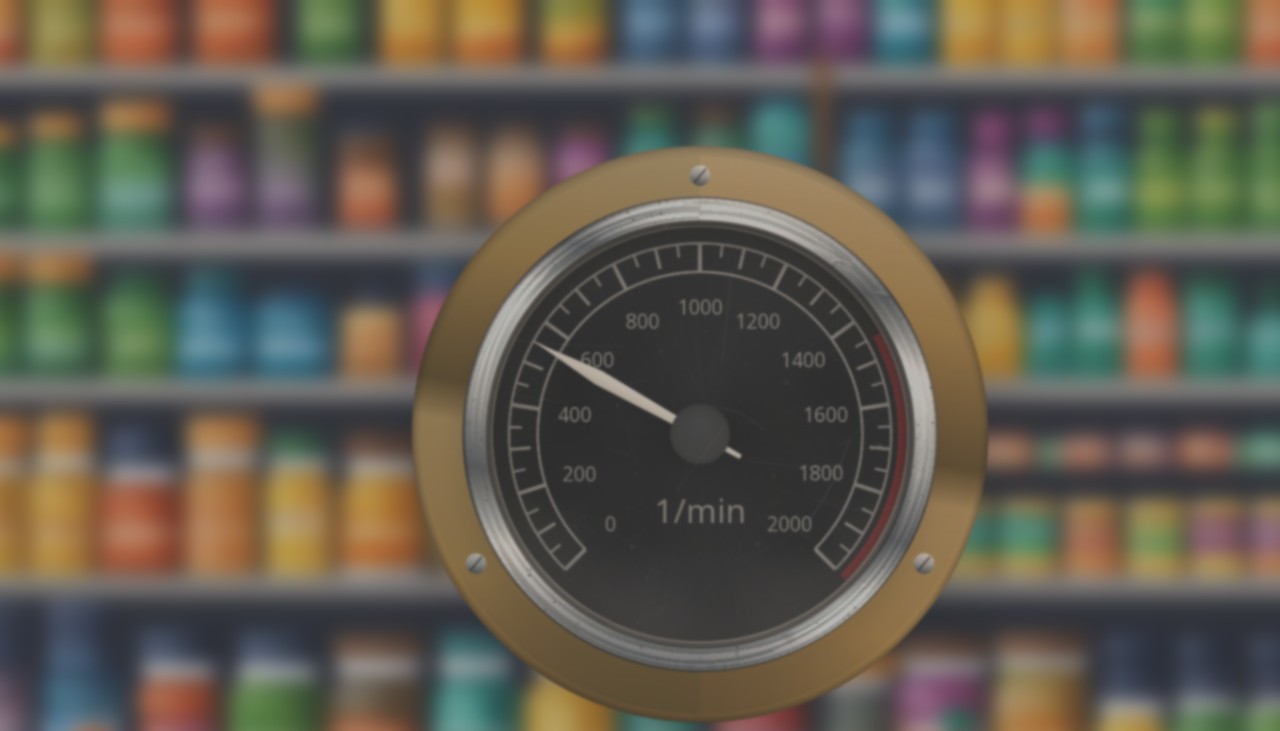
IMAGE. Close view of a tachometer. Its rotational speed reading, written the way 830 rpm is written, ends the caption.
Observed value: 550 rpm
